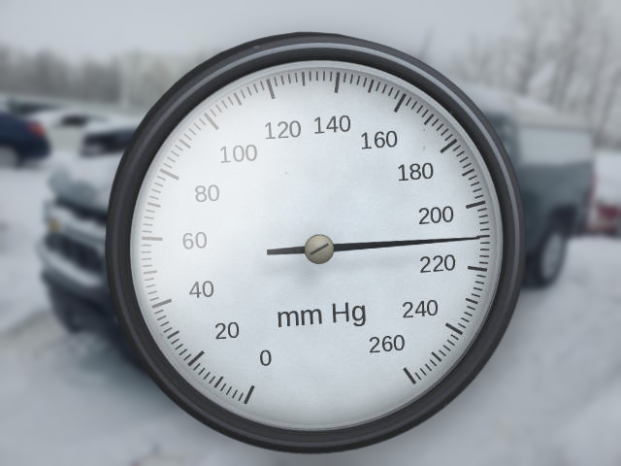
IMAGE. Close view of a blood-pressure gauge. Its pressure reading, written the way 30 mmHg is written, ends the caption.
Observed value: 210 mmHg
